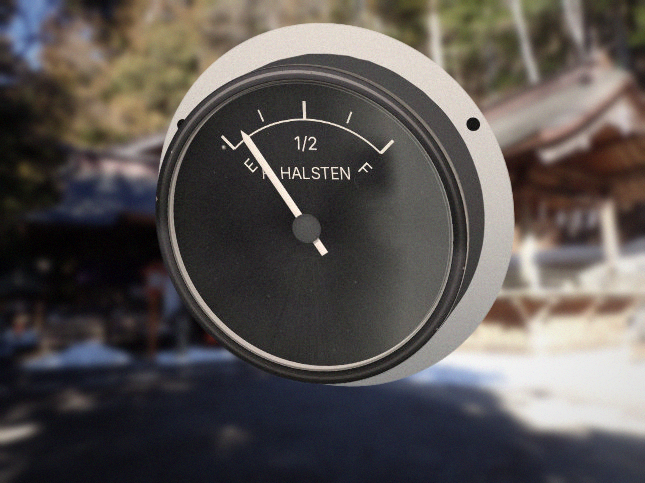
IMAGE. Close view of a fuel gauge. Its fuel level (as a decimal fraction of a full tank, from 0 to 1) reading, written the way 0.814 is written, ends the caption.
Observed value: 0.125
